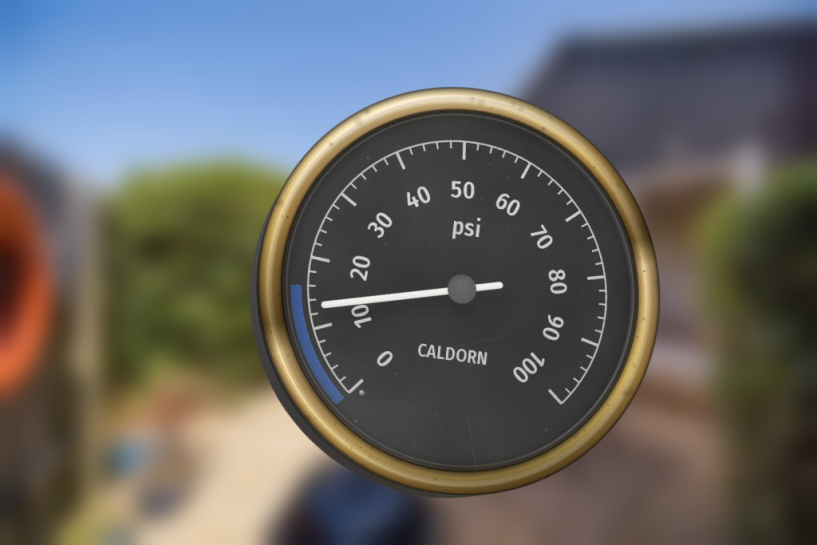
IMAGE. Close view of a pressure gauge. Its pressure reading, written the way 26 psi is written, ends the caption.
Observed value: 13 psi
